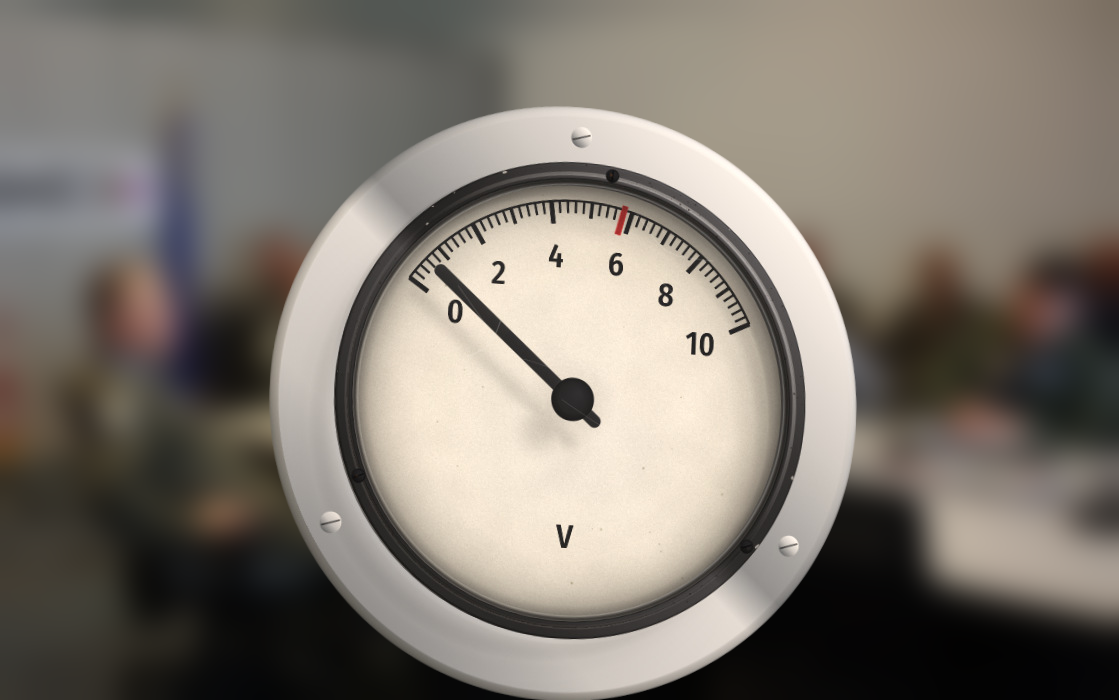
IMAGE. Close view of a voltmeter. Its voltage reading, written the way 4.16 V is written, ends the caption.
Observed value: 0.6 V
